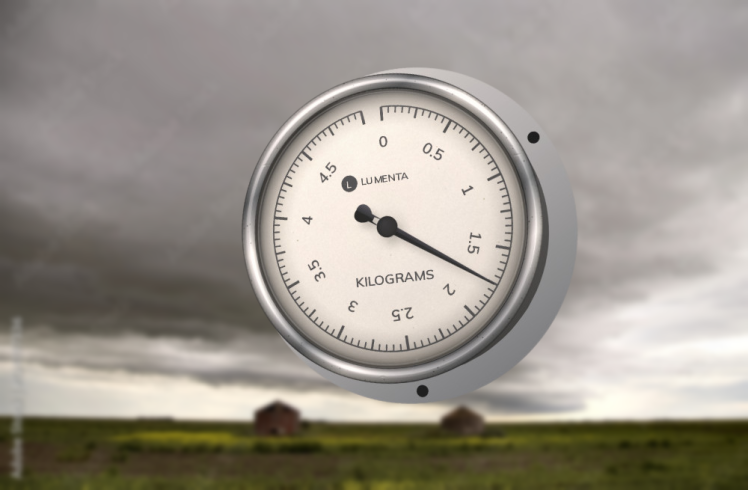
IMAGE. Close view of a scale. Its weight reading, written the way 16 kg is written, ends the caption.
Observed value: 1.75 kg
